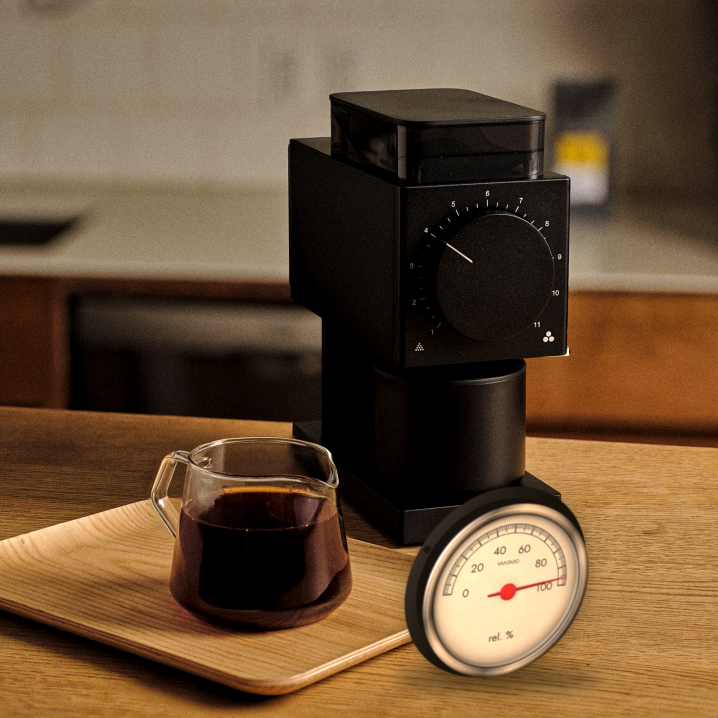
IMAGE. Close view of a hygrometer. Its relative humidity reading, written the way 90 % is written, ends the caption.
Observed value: 95 %
